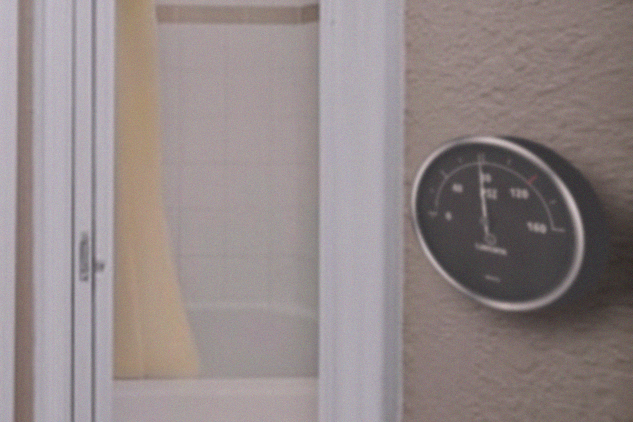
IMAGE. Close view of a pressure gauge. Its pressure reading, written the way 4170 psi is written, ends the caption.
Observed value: 80 psi
